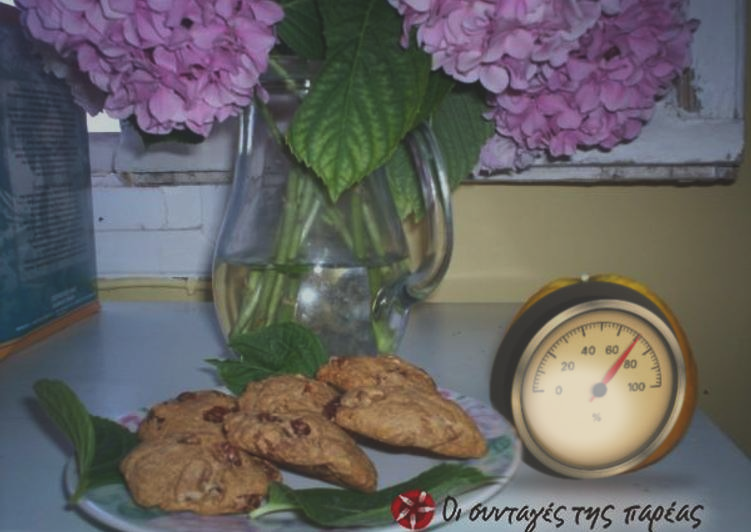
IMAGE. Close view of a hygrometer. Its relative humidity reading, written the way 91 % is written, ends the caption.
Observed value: 70 %
